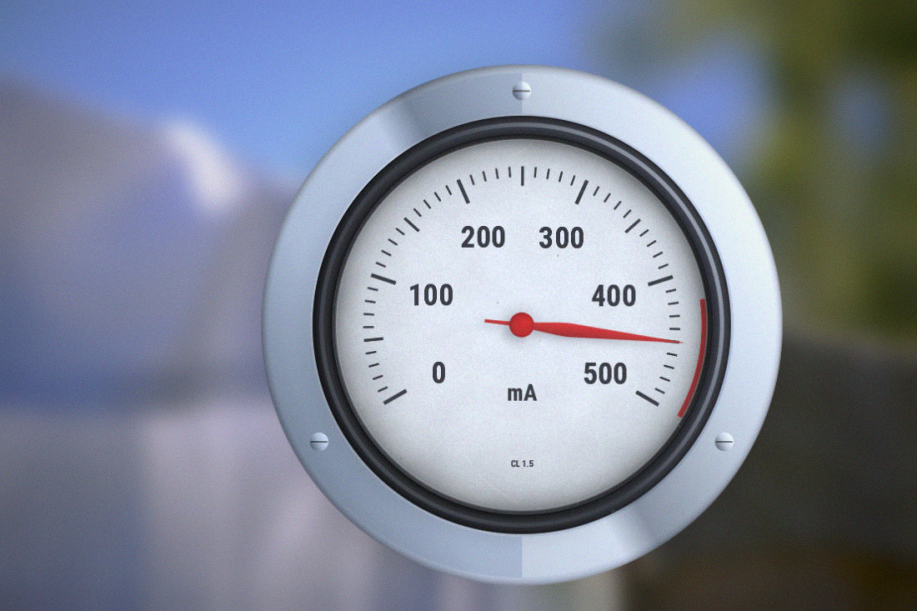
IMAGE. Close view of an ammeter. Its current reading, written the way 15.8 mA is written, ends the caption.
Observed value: 450 mA
